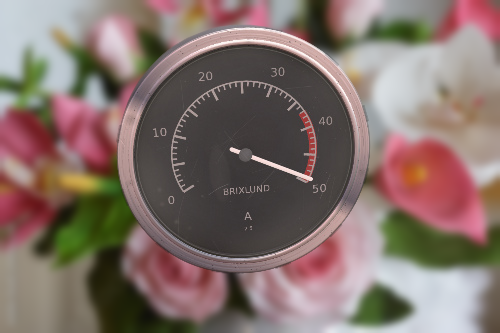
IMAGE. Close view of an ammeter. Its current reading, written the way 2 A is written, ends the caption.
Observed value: 49 A
